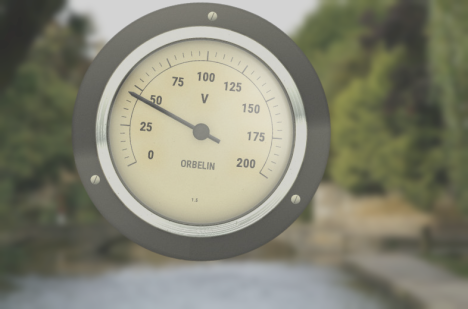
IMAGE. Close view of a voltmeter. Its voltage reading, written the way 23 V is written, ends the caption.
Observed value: 45 V
